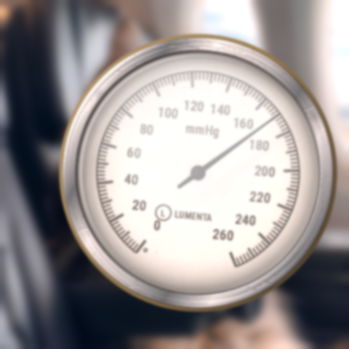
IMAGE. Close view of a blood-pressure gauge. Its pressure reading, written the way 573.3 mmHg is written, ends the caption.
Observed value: 170 mmHg
